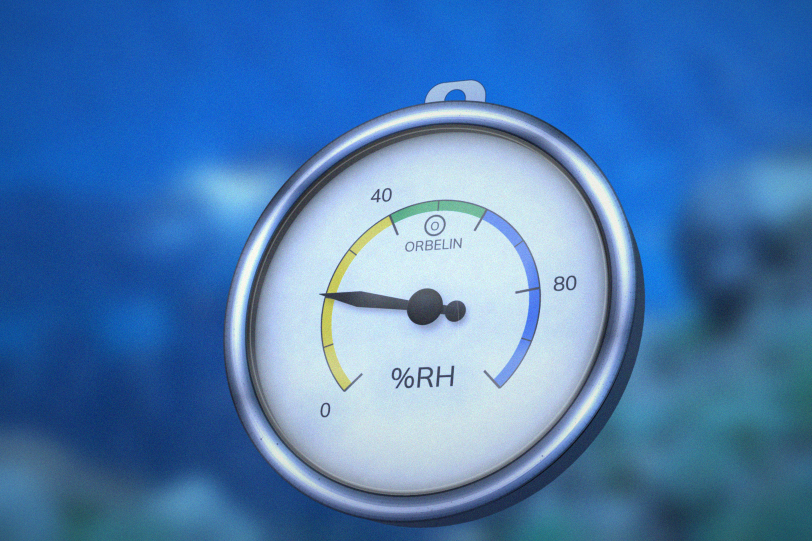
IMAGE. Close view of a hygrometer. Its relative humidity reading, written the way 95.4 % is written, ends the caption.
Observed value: 20 %
